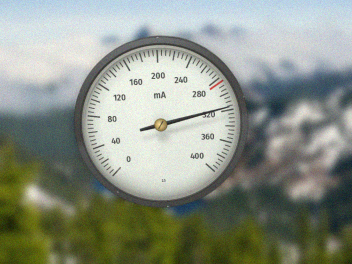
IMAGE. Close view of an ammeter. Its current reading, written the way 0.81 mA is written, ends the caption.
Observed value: 315 mA
